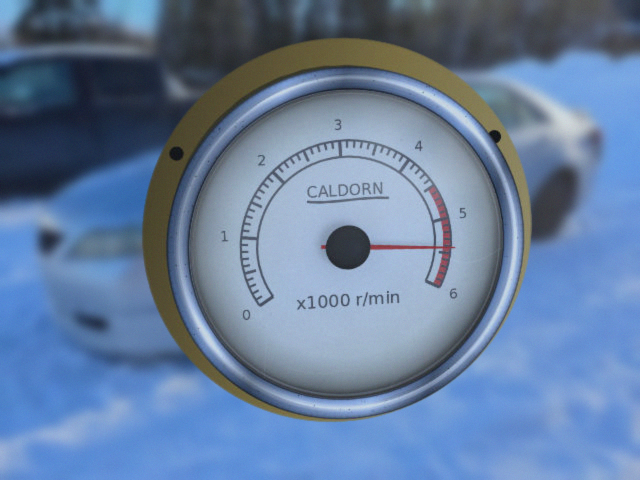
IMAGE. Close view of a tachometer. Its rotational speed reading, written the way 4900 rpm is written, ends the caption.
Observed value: 5400 rpm
